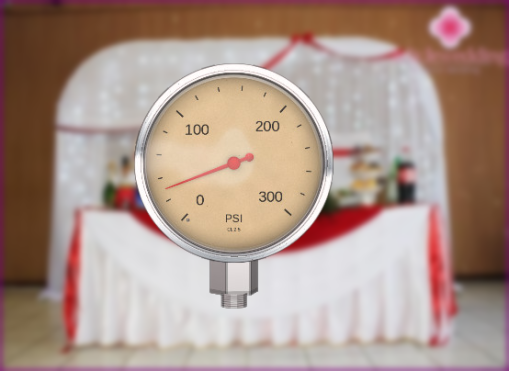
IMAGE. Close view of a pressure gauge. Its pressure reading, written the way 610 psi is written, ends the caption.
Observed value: 30 psi
